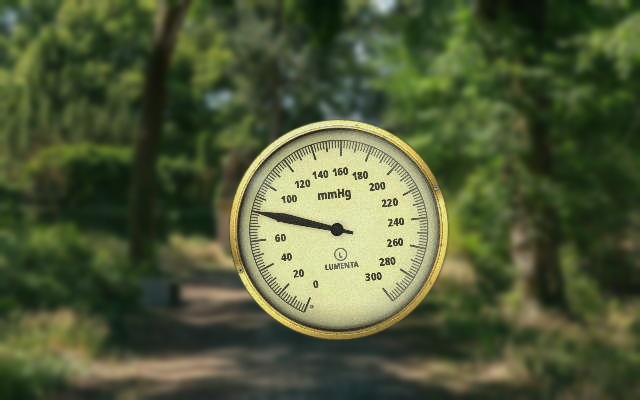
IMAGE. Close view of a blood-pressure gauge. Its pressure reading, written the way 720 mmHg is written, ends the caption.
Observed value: 80 mmHg
